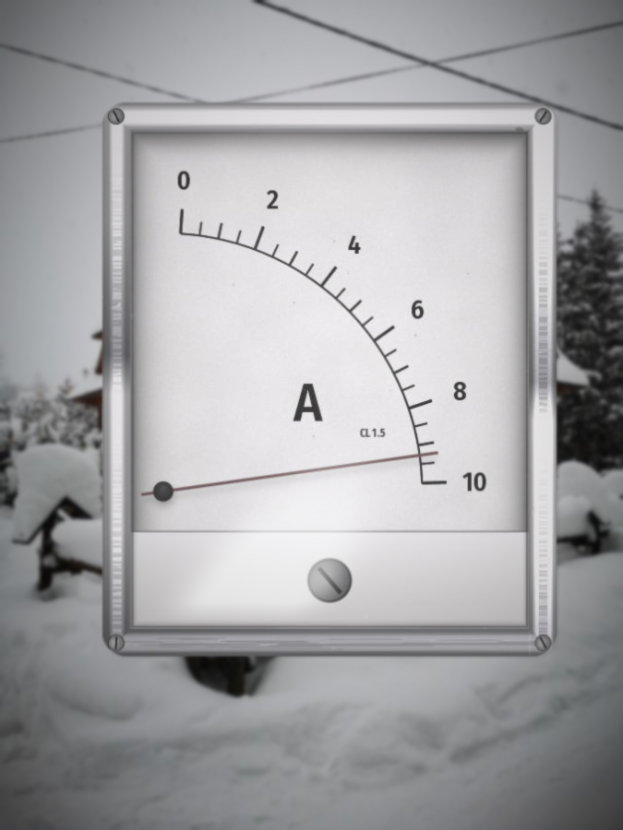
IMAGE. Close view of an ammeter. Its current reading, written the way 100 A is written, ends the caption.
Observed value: 9.25 A
